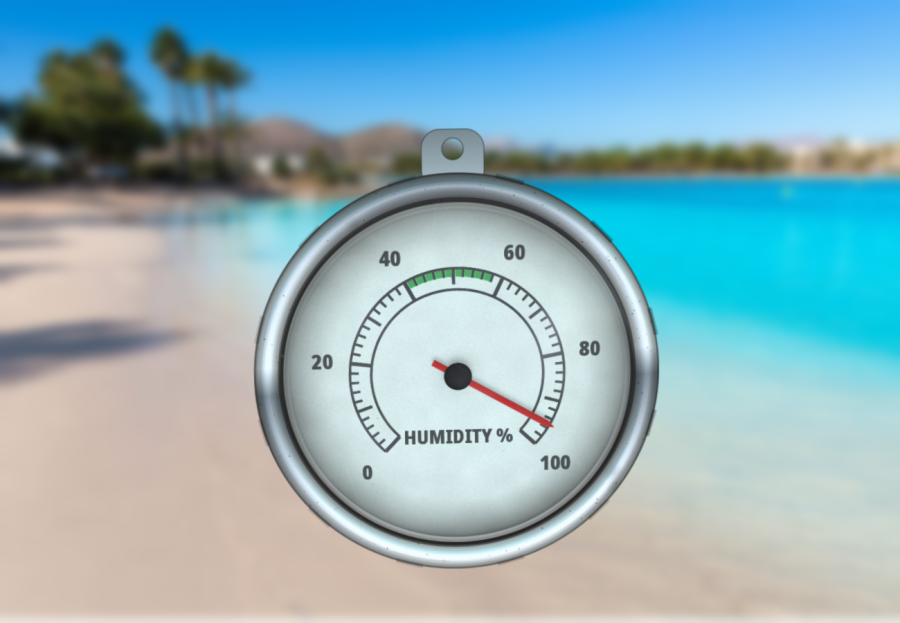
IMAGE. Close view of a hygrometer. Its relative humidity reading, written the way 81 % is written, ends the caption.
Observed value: 95 %
